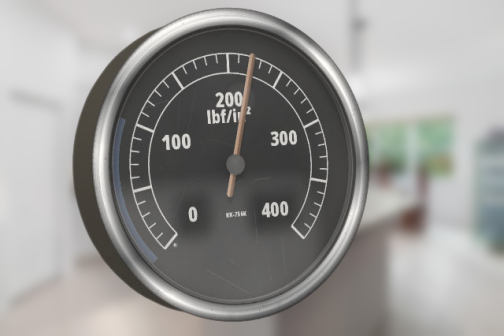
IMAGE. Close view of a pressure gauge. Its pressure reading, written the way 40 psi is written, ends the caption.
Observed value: 220 psi
